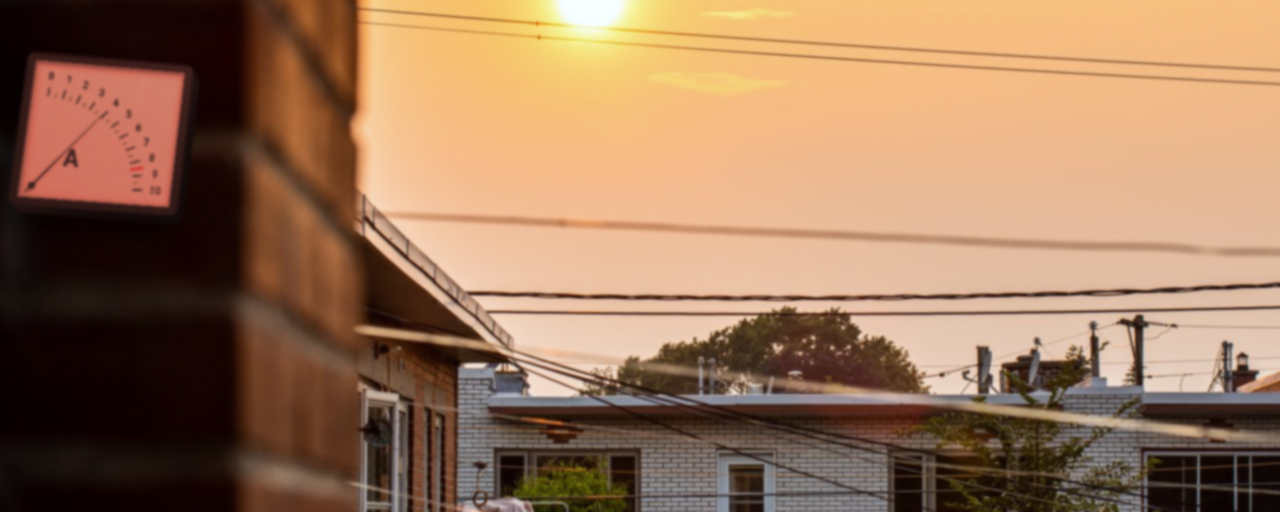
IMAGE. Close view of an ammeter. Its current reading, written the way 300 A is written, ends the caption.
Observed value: 4 A
